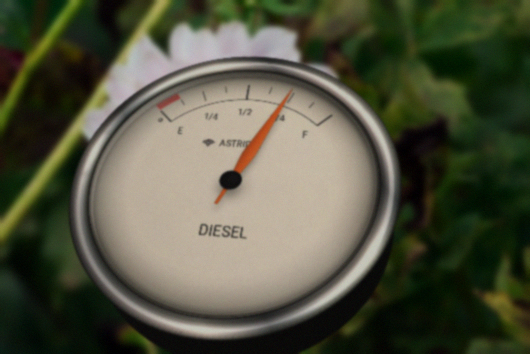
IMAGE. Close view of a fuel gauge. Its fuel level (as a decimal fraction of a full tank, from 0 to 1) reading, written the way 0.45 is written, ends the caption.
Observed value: 0.75
